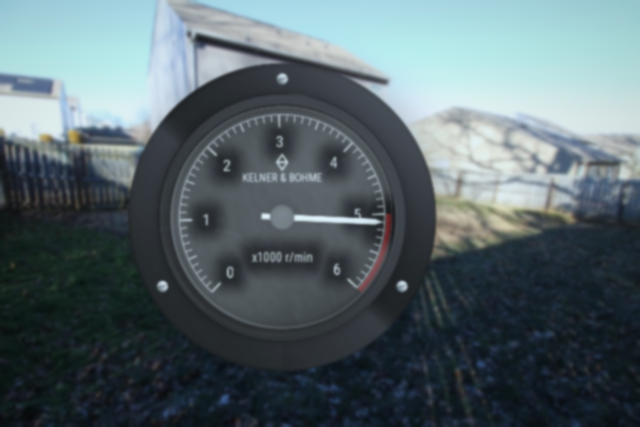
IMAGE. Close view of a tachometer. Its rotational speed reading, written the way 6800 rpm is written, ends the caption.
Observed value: 5100 rpm
